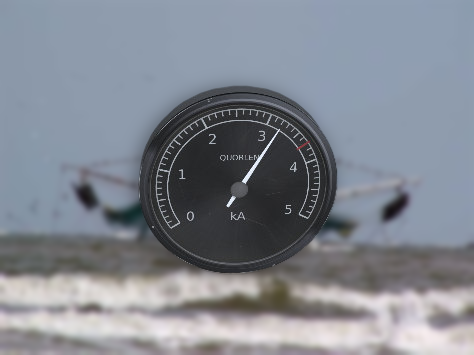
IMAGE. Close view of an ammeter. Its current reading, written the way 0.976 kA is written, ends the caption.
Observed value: 3.2 kA
